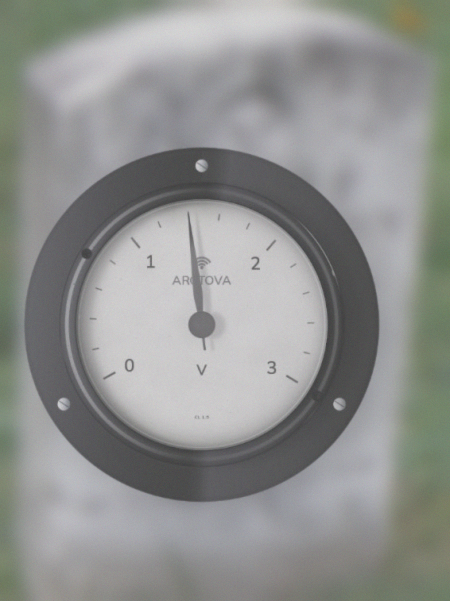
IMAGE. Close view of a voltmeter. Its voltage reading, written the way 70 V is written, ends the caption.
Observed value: 1.4 V
